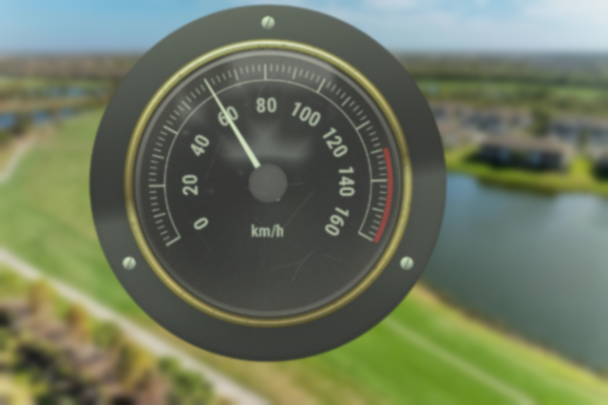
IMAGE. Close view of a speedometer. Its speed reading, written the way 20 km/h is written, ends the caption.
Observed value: 60 km/h
